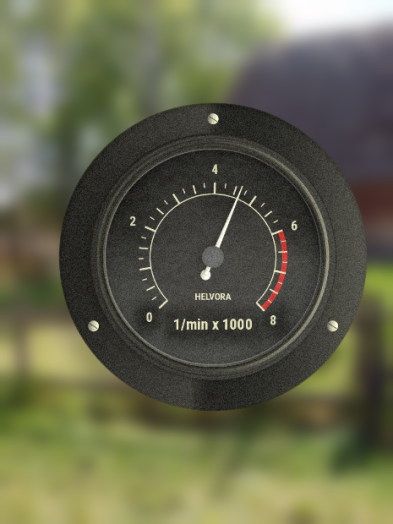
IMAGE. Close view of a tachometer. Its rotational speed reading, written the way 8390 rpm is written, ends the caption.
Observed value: 4625 rpm
